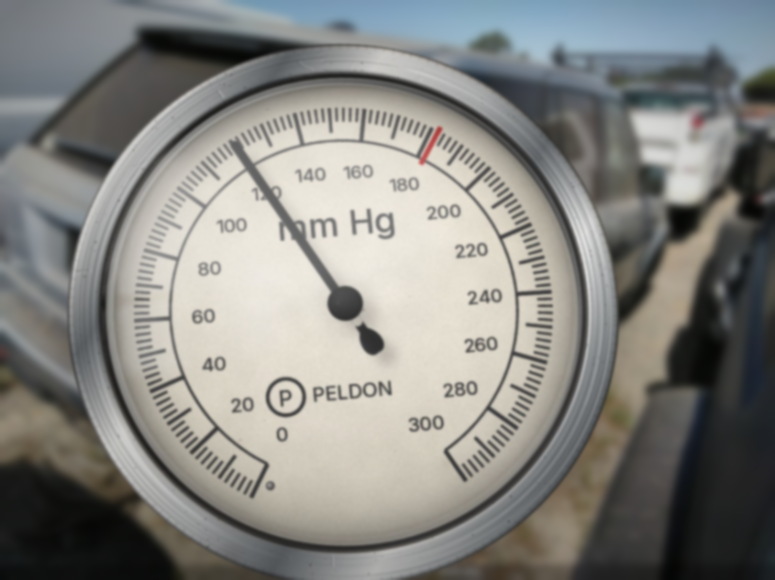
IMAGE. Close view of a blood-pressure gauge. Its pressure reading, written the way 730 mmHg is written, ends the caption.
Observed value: 120 mmHg
